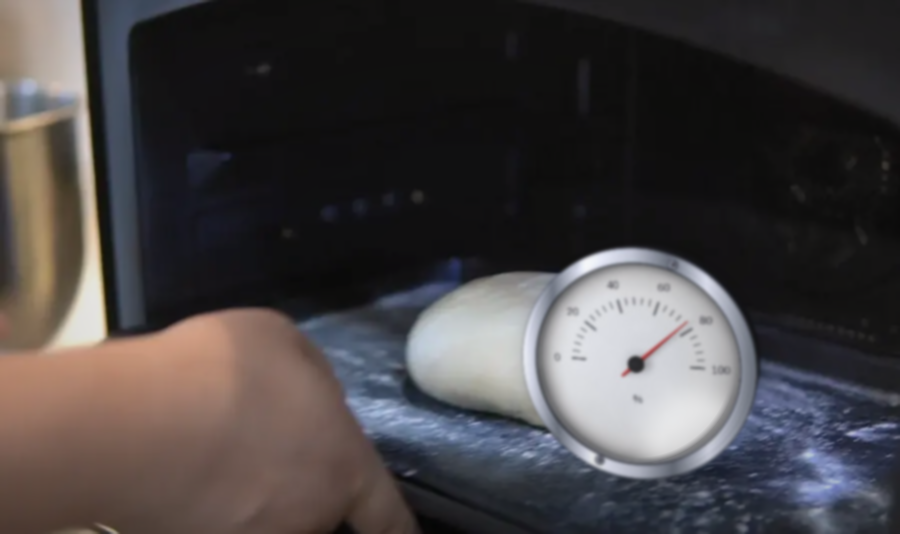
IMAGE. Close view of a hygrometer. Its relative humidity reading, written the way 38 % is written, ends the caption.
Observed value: 76 %
